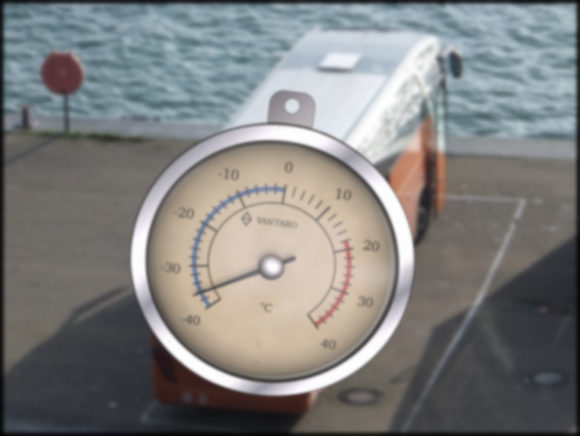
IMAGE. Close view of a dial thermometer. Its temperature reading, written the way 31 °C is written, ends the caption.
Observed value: -36 °C
